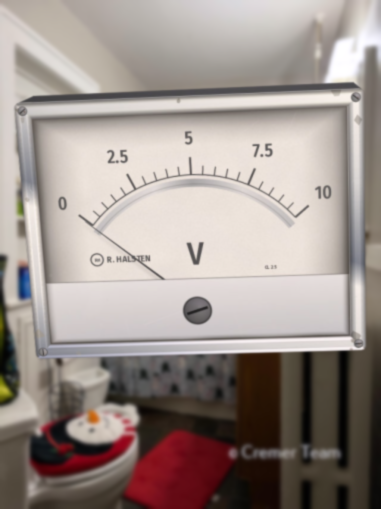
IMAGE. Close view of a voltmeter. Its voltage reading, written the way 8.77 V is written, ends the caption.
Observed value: 0 V
